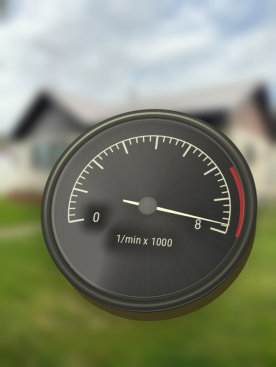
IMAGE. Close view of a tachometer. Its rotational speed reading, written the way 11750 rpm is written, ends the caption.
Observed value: 7800 rpm
